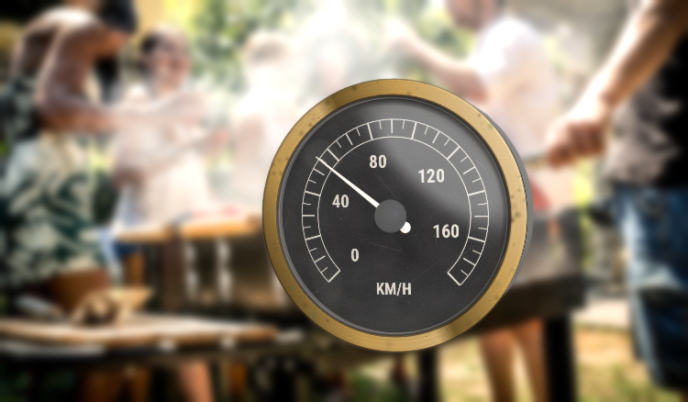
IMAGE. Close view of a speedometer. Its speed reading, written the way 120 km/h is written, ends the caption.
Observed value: 55 km/h
